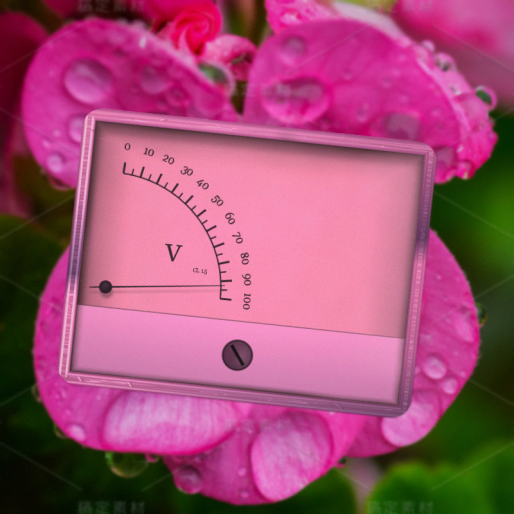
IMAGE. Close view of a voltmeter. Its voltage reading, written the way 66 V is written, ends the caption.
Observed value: 92.5 V
